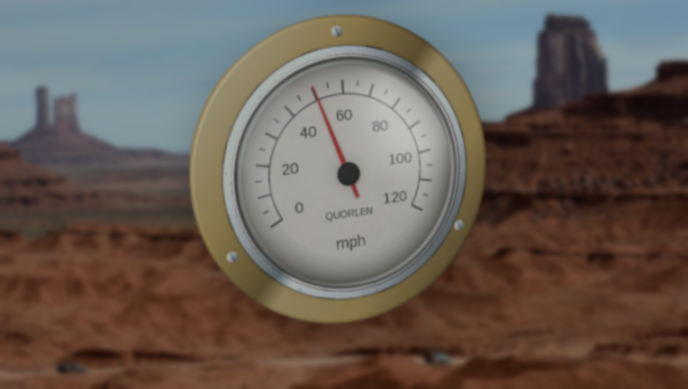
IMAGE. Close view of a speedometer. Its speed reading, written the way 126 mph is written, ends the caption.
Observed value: 50 mph
